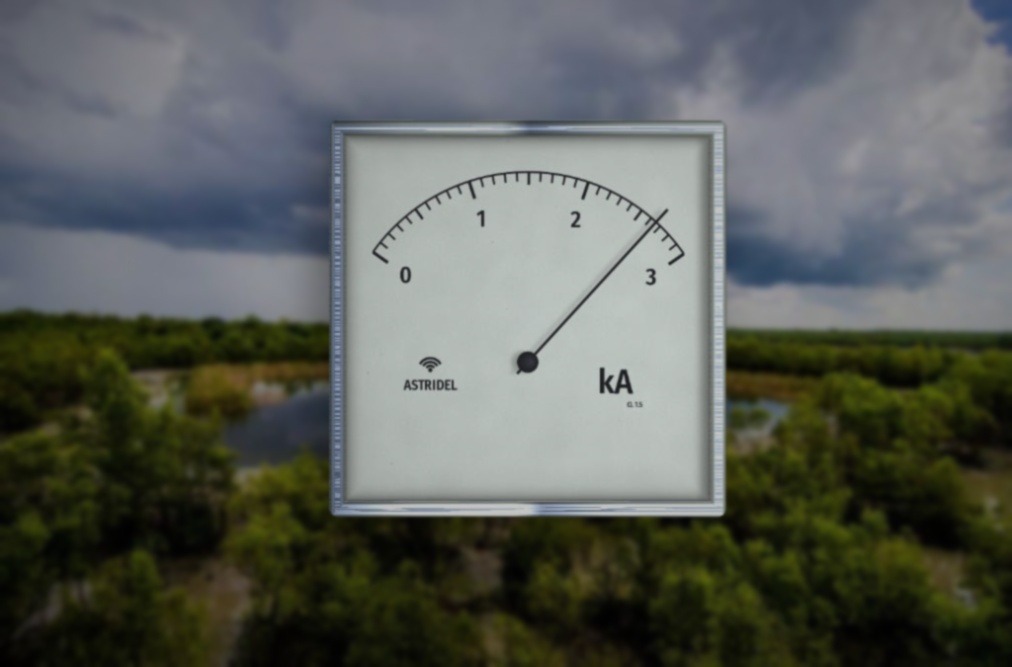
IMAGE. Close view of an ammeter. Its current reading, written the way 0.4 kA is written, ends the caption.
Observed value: 2.65 kA
